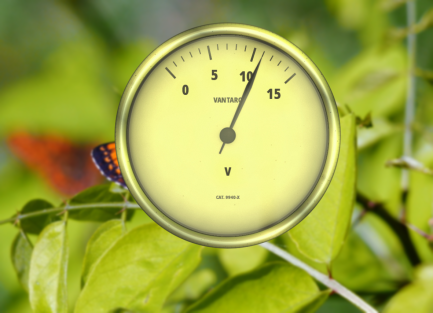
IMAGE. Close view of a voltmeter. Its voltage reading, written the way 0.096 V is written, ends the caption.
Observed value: 11 V
